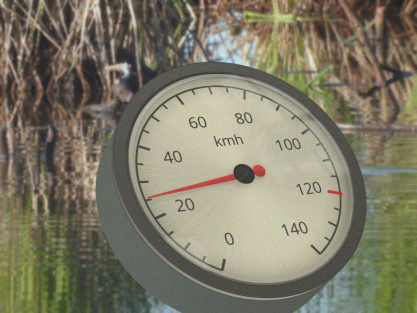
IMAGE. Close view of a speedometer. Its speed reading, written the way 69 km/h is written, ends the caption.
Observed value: 25 km/h
